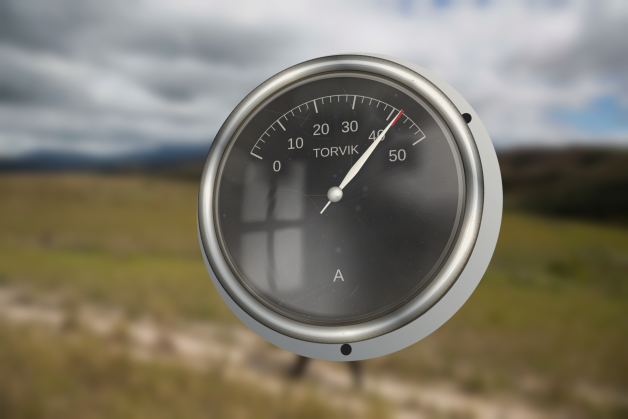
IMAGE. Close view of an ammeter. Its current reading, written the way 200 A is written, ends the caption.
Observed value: 42 A
